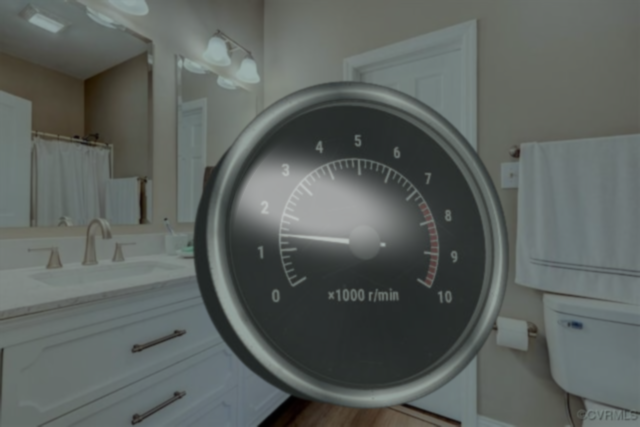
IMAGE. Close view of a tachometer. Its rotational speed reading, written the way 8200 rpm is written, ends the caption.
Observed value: 1400 rpm
